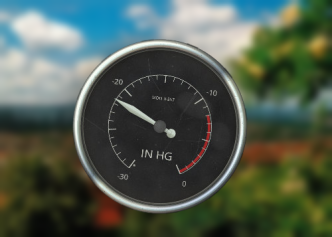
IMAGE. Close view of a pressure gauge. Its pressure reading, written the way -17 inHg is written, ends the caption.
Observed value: -21.5 inHg
